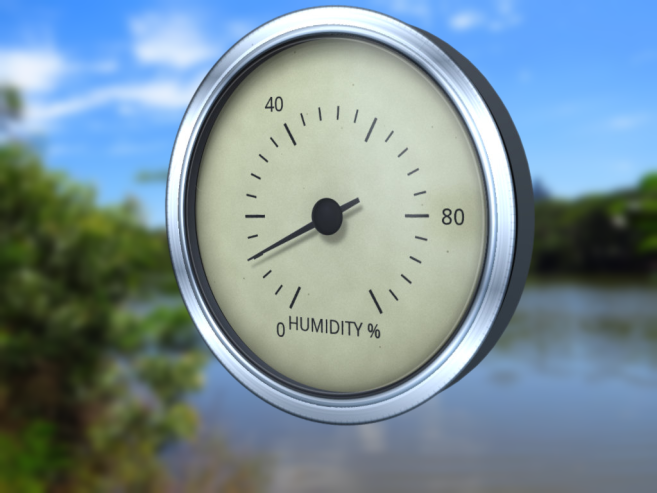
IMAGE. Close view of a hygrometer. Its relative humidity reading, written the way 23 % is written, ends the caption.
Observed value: 12 %
